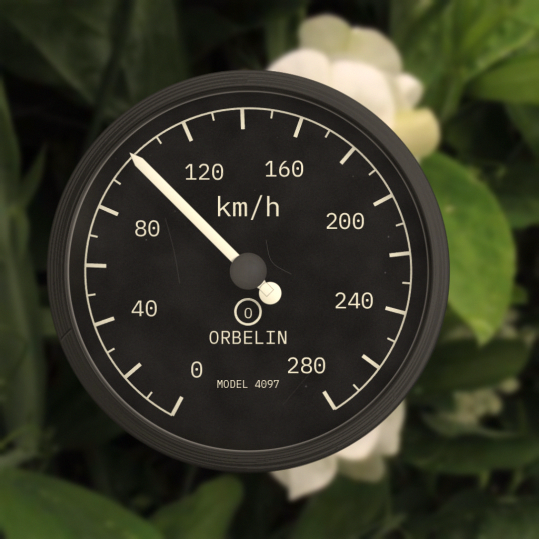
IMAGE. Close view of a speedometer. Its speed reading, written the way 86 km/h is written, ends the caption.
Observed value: 100 km/h
